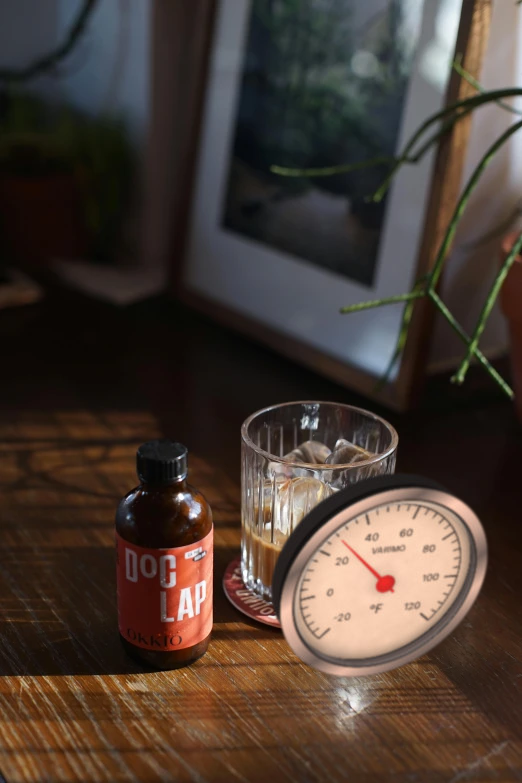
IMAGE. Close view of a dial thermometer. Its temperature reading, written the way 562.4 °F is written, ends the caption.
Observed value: 28 °F
